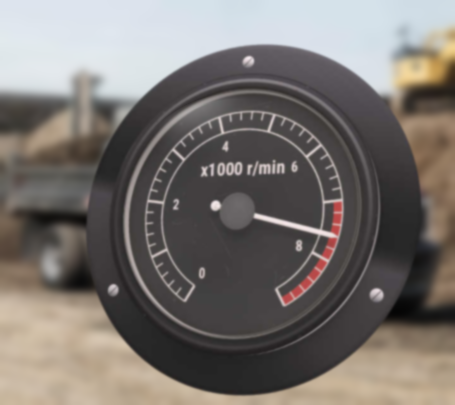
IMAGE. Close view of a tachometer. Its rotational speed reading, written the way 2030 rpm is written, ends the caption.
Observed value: 7600 rpm
